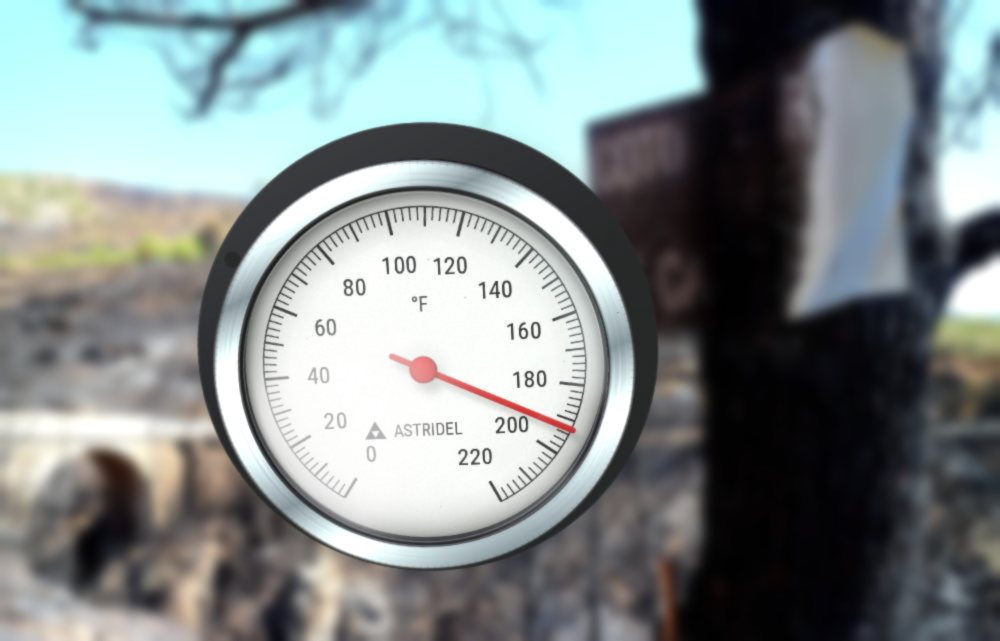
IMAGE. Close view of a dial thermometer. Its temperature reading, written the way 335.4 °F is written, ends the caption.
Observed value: 192 °F
